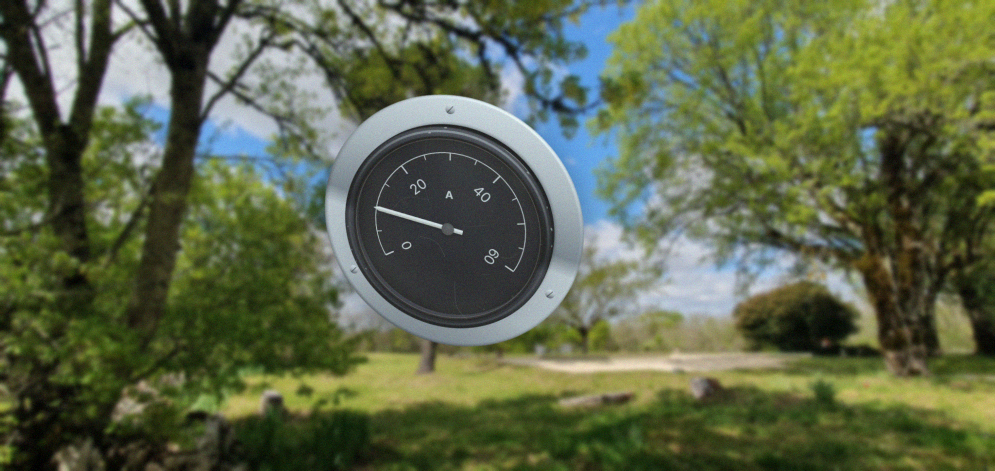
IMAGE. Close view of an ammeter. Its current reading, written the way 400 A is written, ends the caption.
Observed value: 10 A
